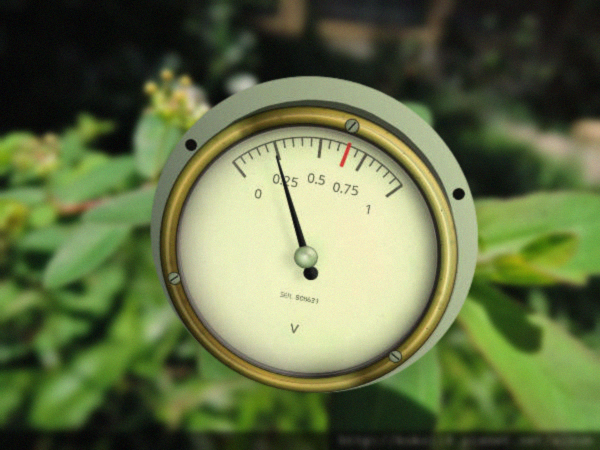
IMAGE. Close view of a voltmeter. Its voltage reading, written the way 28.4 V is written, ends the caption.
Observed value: 0.25 V
